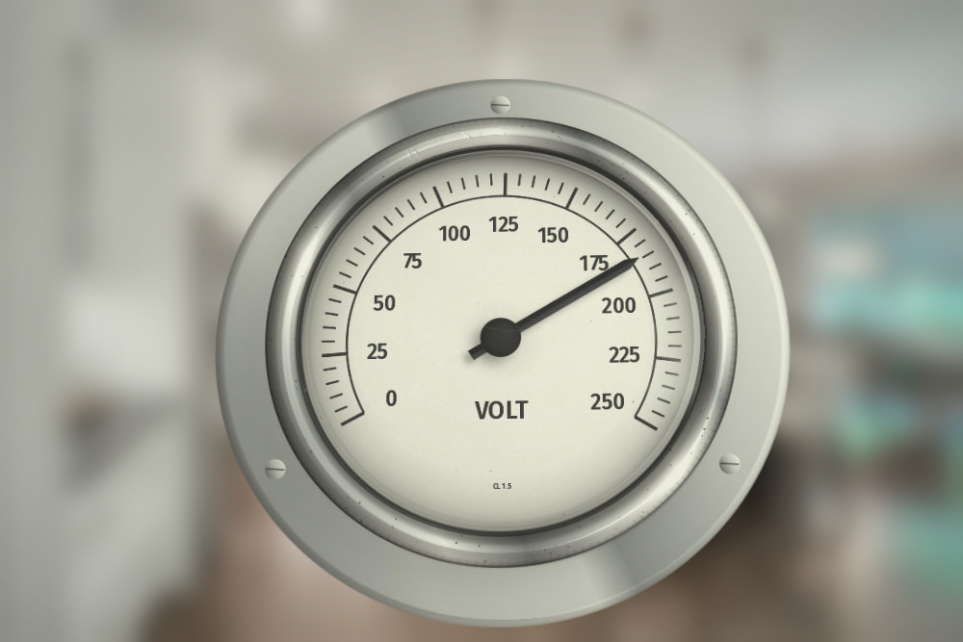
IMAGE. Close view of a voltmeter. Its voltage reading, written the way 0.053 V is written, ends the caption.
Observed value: 185 V
